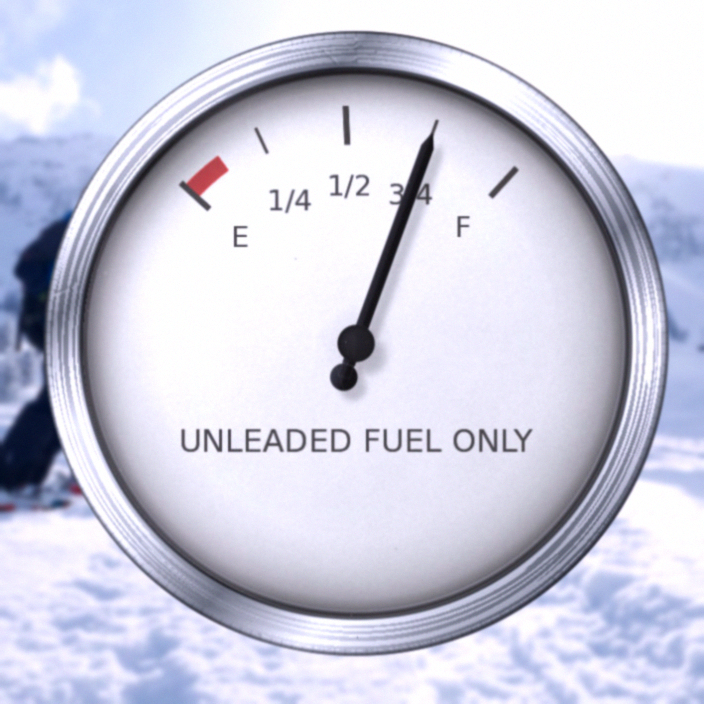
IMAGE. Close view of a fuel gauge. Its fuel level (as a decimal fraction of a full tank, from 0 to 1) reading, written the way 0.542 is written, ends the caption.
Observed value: 0.75
